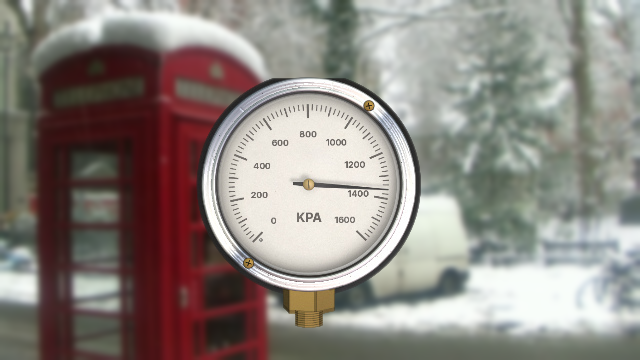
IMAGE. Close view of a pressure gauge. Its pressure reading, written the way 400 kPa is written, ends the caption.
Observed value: 1360 kPa
